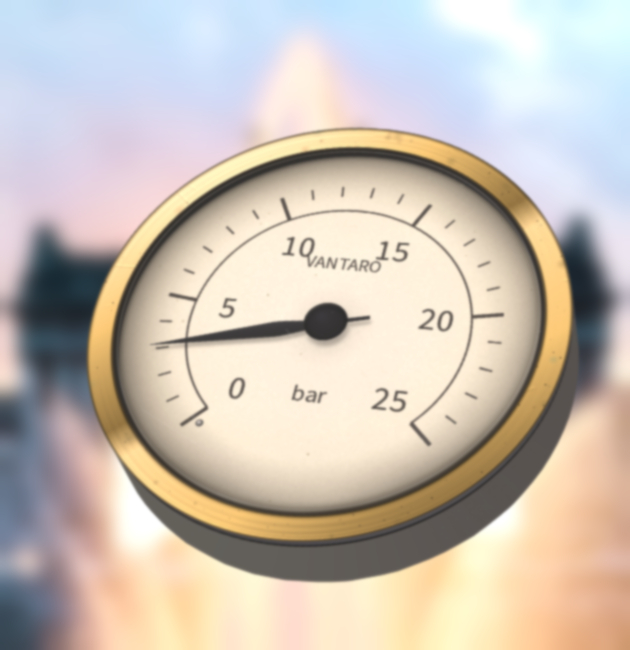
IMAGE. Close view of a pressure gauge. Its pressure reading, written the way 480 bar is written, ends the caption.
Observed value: 3 bar
